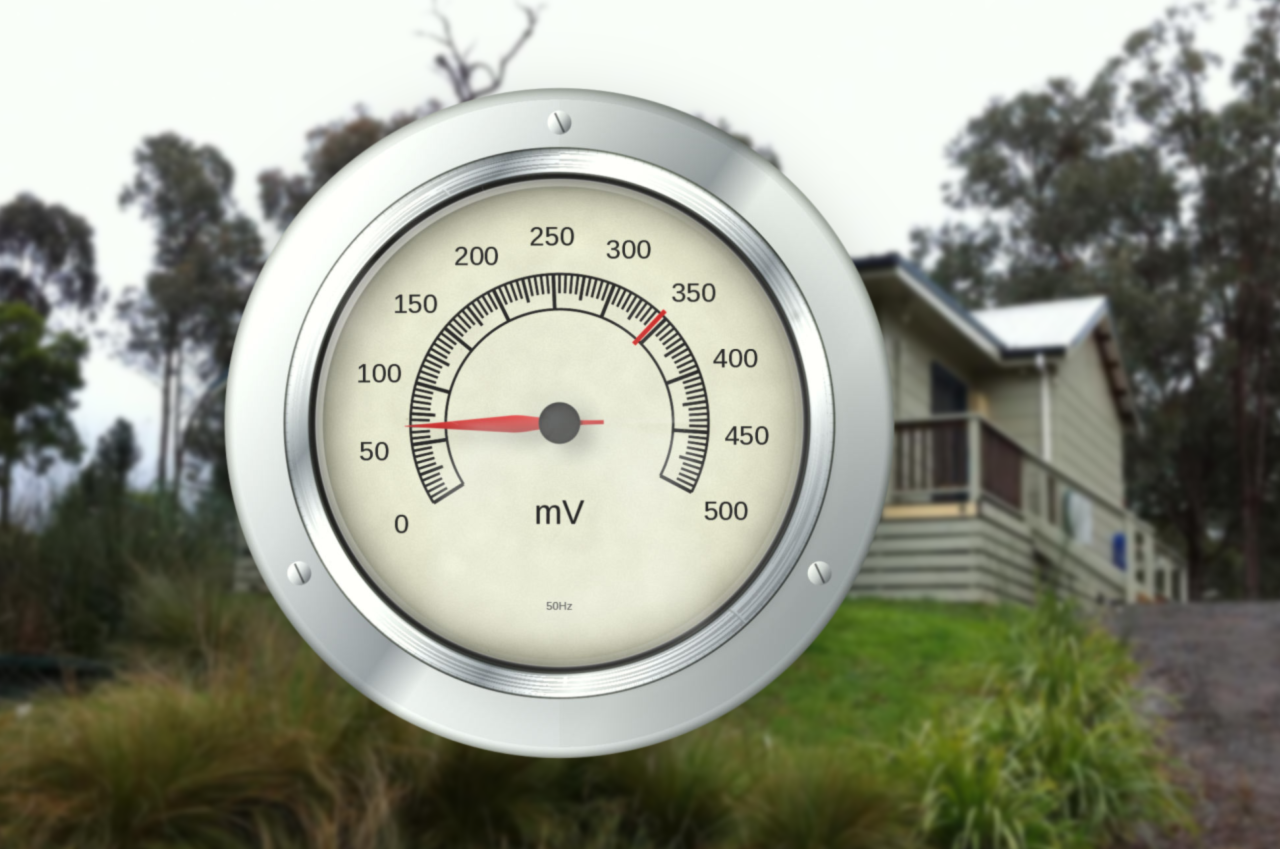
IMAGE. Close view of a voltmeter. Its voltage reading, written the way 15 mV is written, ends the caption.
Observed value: 65 mV
